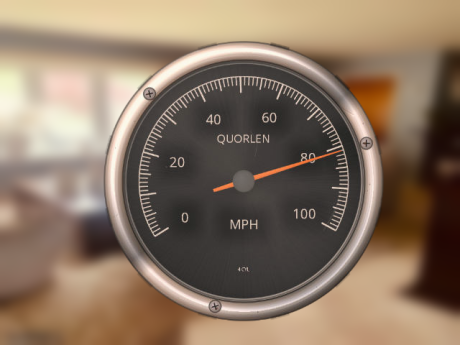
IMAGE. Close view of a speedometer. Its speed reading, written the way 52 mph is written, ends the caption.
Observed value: 81 mph
